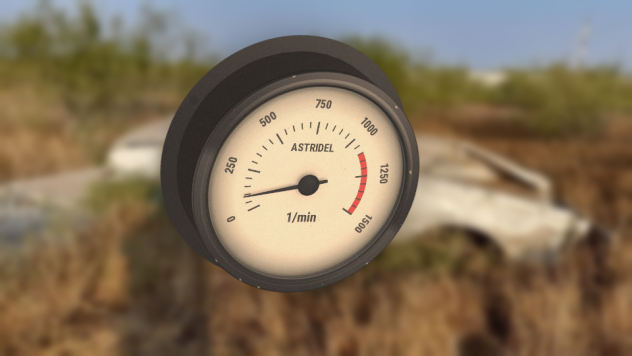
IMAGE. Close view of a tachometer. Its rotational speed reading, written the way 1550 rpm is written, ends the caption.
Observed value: 100 rpm
